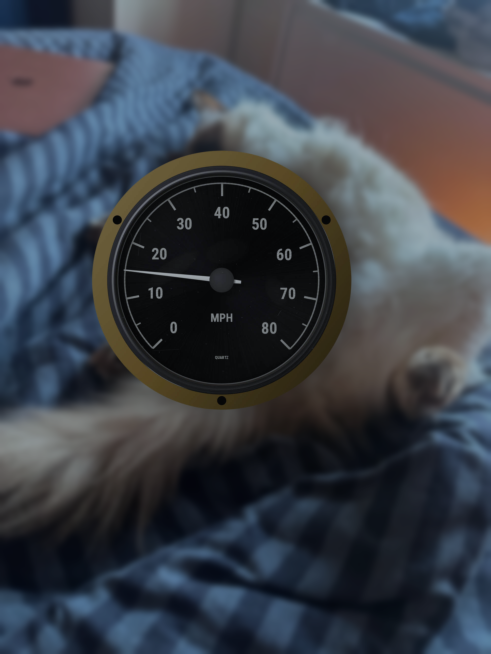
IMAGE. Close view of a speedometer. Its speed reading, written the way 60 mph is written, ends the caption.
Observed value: 15 mph
